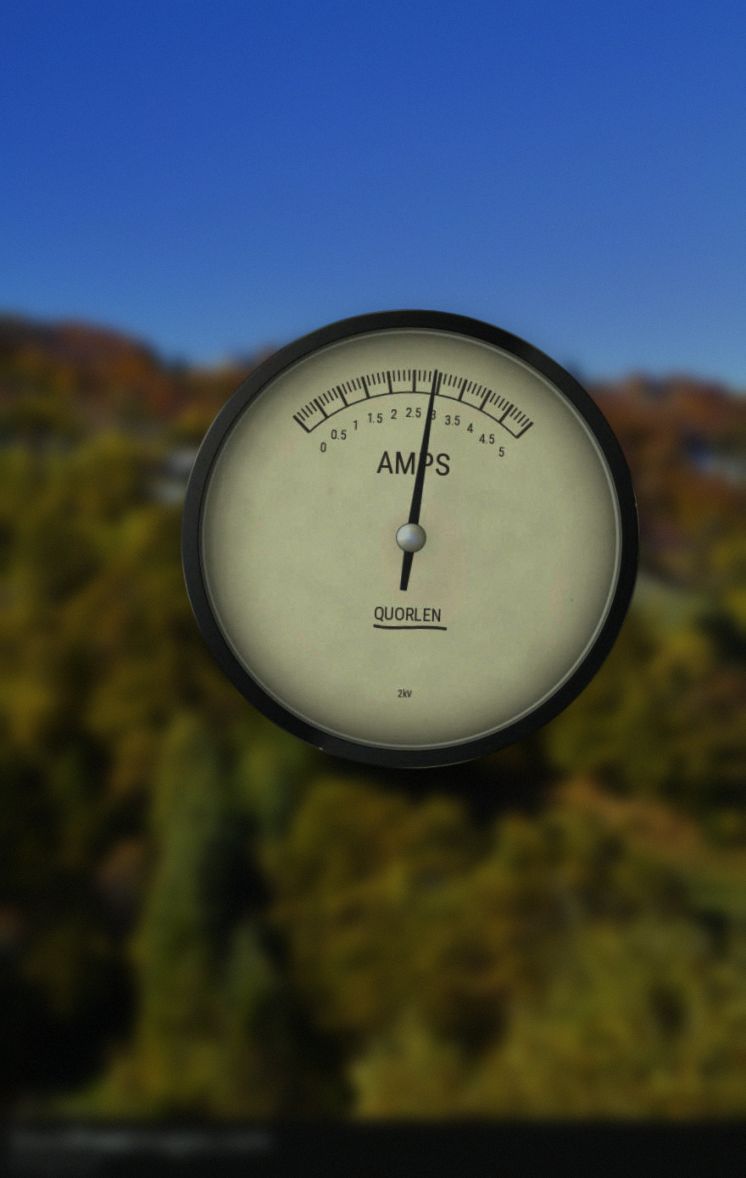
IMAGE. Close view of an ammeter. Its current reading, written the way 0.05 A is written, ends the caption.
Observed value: 2.9 A
